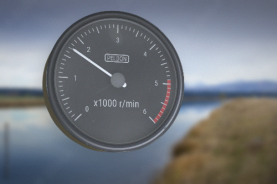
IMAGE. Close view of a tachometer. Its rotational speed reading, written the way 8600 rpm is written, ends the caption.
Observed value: 1700 rpm
